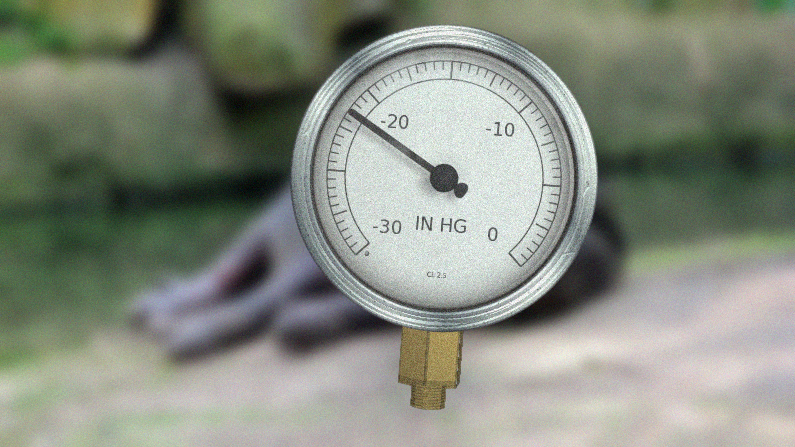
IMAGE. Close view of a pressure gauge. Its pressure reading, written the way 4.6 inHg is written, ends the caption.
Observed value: -21.5 inHg
